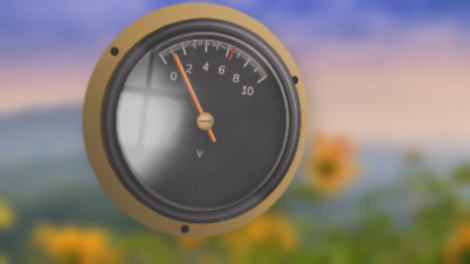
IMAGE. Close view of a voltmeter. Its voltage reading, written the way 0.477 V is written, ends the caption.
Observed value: 1 V
